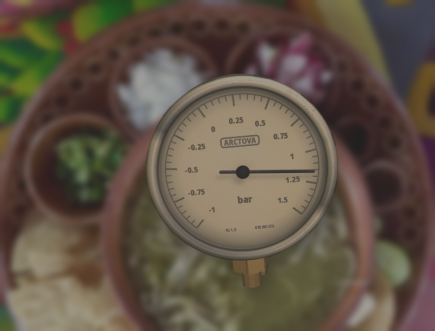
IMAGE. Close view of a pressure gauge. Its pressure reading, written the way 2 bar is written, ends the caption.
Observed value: 1.15 bar
